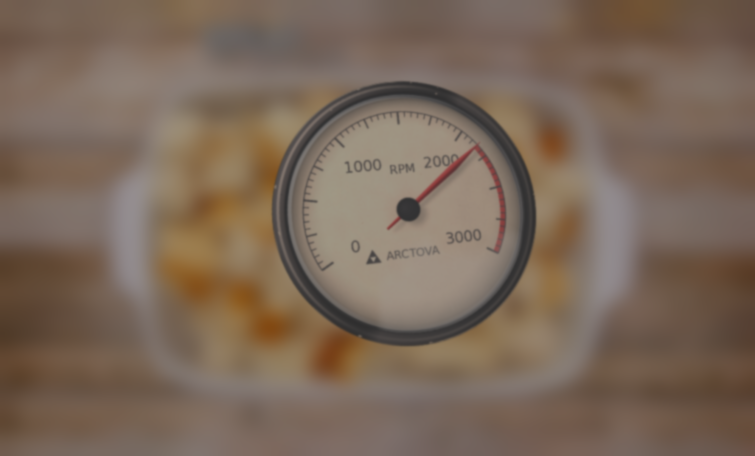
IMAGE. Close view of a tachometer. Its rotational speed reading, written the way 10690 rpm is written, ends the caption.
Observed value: 2150 rpm
